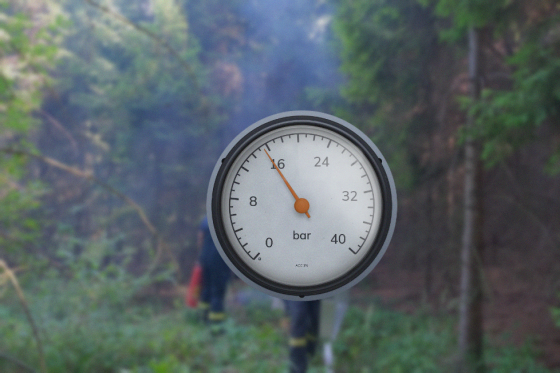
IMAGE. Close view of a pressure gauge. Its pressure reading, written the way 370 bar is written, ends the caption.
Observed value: 15.5 bar
